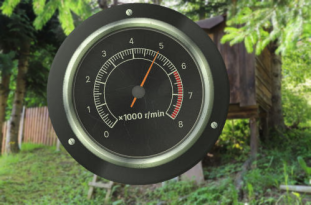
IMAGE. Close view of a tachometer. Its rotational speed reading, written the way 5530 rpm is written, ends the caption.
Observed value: 5000 rpm
